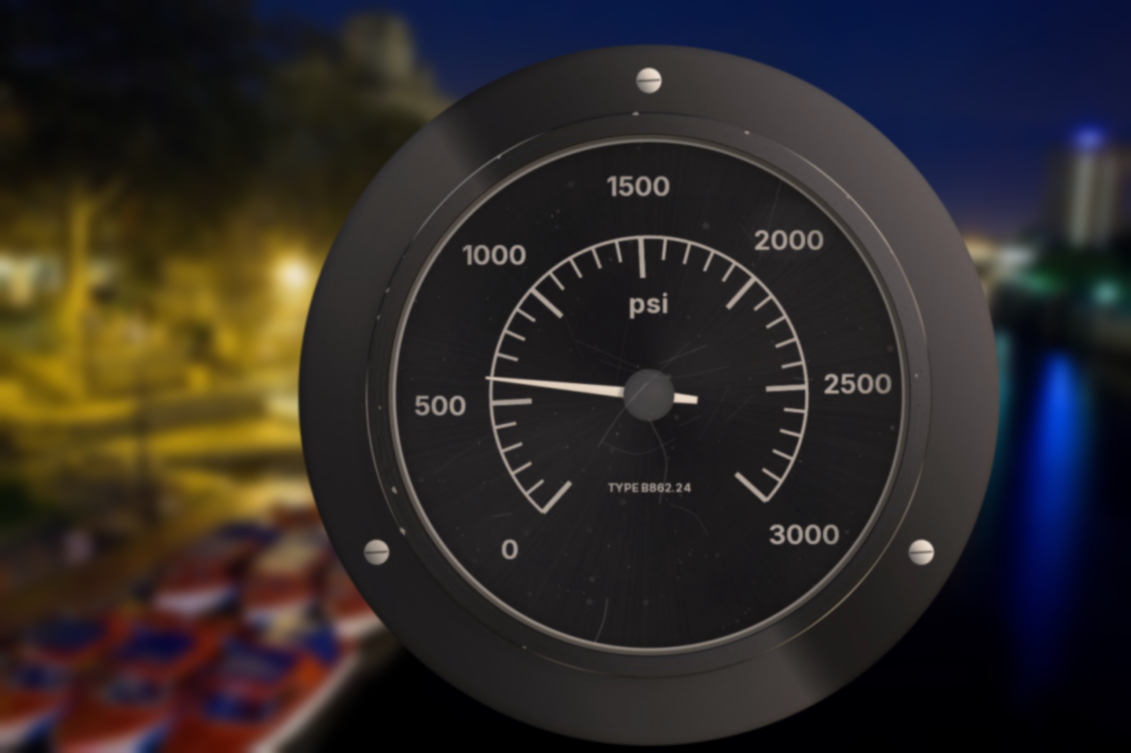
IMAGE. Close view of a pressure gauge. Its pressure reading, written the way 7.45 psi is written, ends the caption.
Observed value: 600 psi
